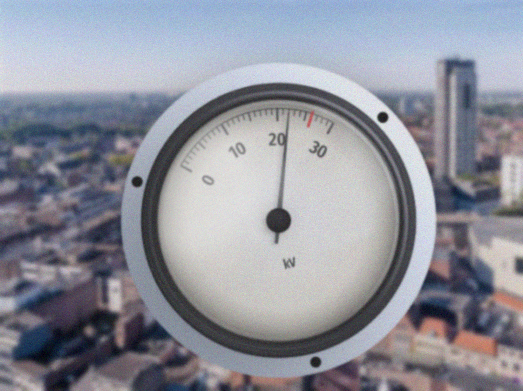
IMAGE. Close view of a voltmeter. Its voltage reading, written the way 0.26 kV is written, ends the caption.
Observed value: 22 kV
